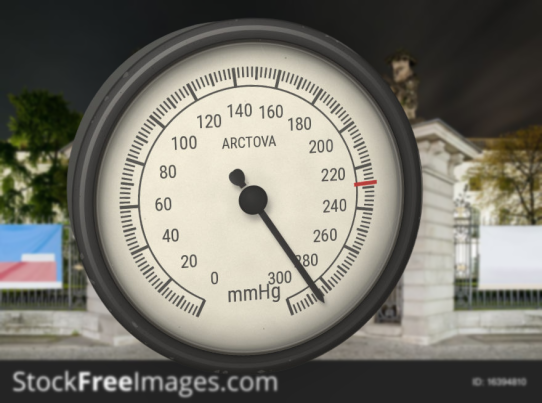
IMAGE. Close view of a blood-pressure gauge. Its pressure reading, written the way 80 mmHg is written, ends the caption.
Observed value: 286 mmHg
